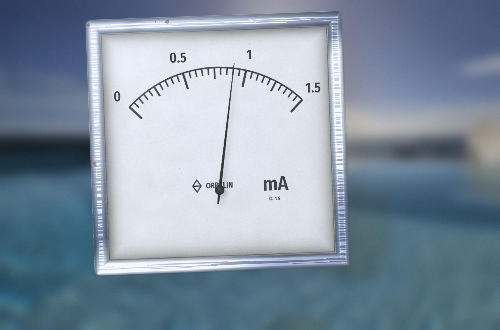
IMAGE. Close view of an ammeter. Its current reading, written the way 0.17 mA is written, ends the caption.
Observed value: 0.9 mA
